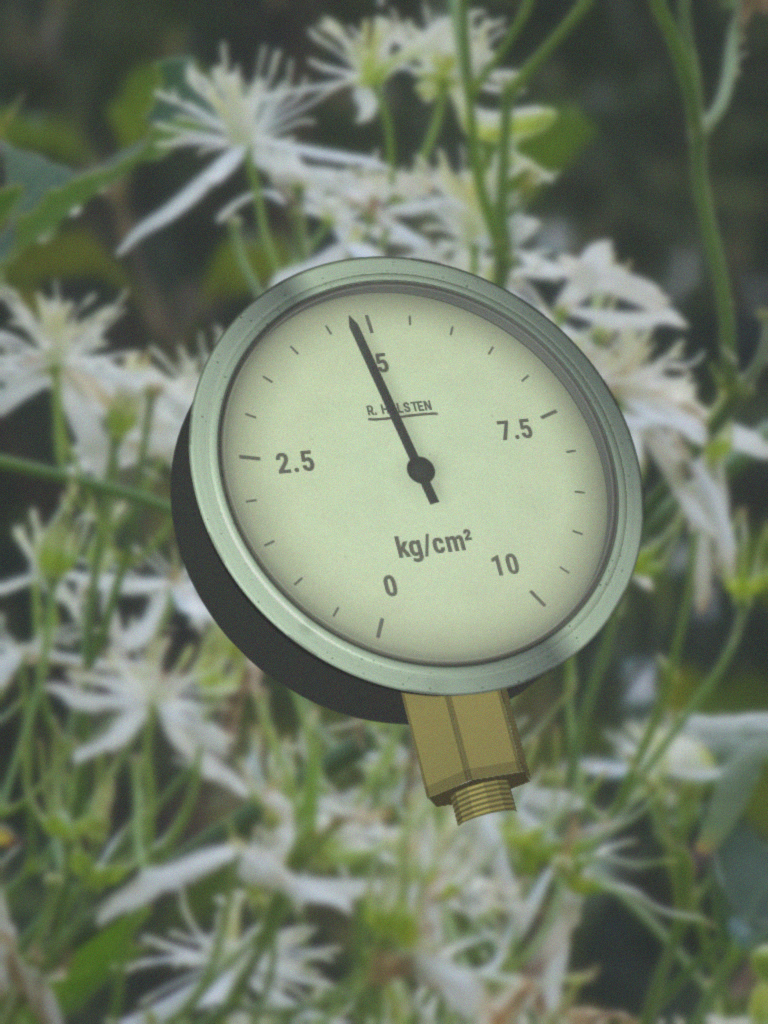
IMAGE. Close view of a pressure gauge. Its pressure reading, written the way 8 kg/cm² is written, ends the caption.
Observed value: 4.75 kg/cm²
